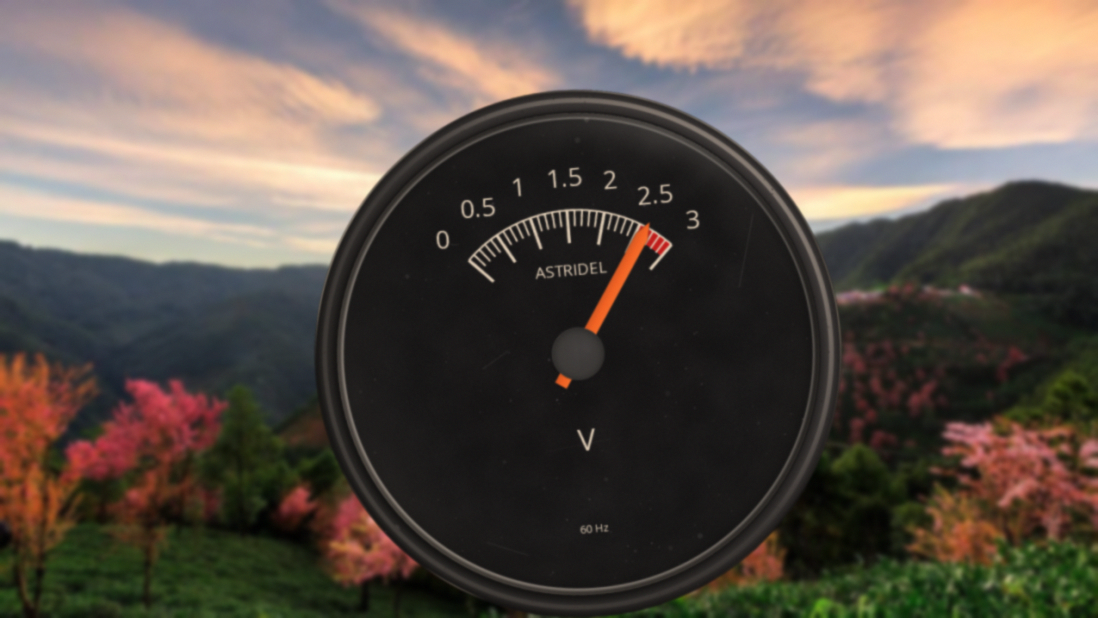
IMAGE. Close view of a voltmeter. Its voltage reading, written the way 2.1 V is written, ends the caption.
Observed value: 2.6 V
